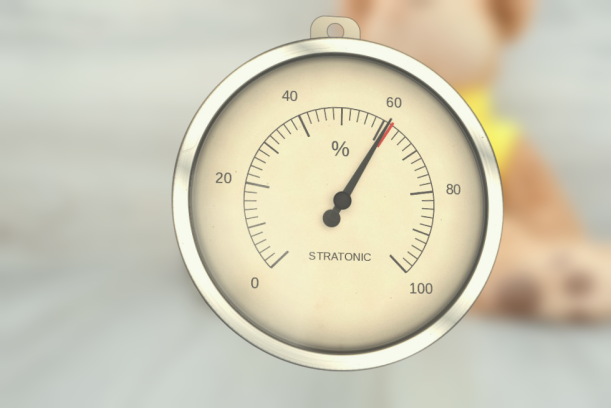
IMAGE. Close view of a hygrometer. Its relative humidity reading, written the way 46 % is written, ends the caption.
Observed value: 61 %
